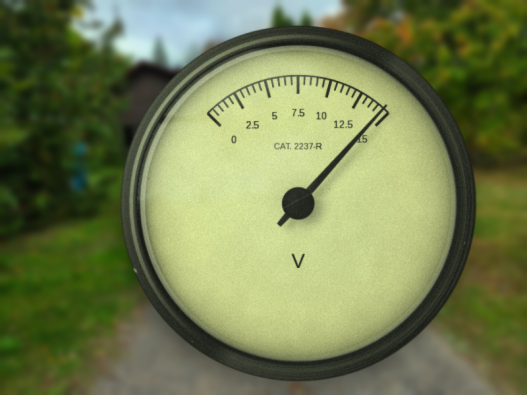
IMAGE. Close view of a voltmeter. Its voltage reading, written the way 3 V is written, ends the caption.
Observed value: 14.5 V
